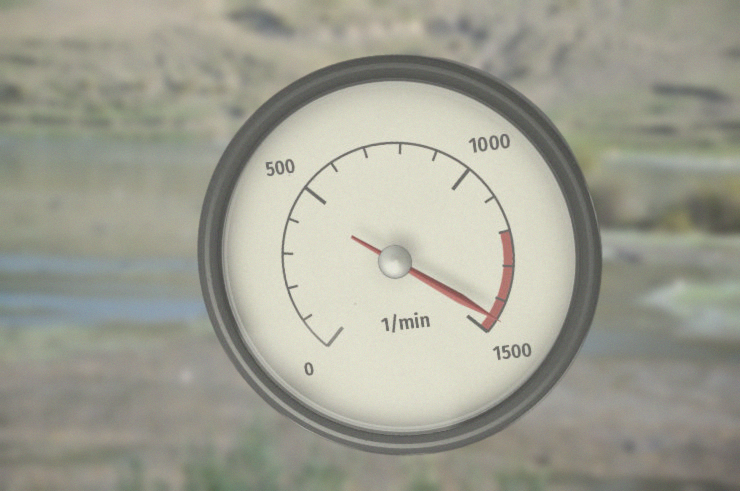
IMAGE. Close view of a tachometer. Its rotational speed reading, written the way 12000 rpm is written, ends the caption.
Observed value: 1450 rpm
